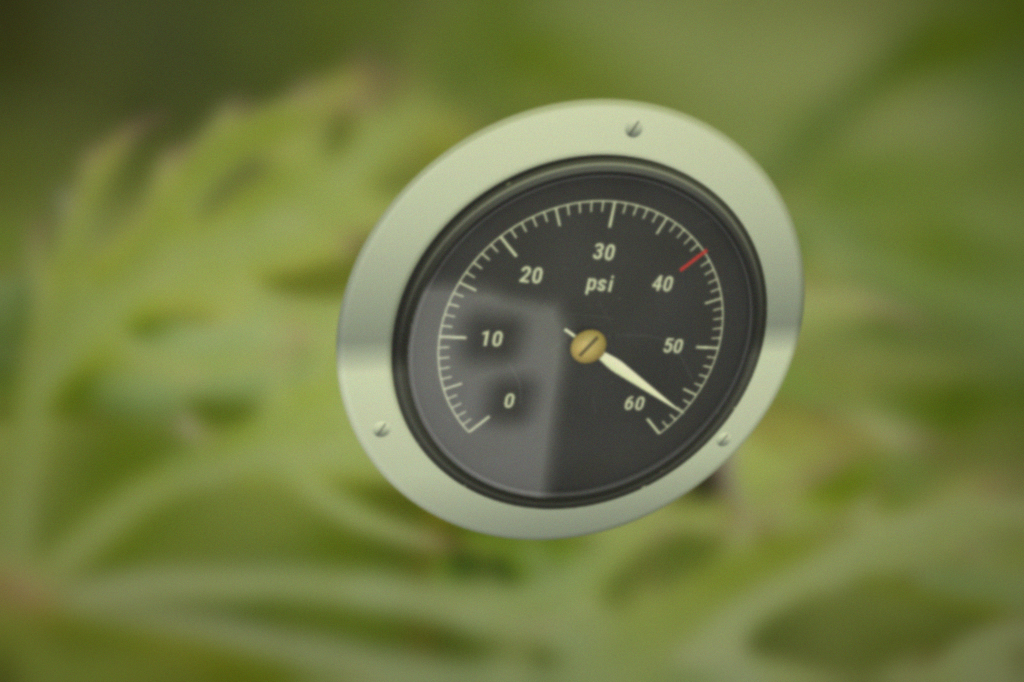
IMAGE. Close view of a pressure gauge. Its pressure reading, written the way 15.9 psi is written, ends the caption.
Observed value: 57 psi
